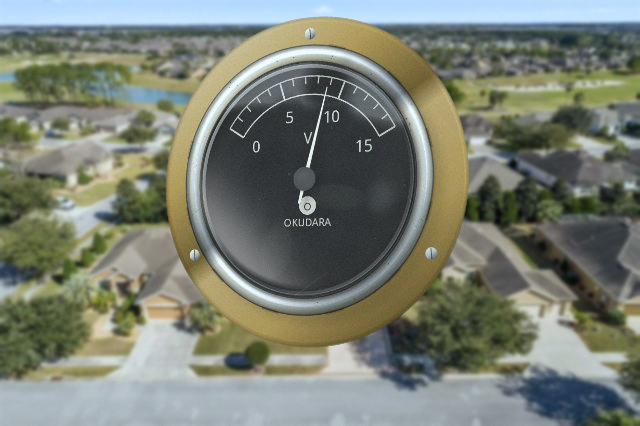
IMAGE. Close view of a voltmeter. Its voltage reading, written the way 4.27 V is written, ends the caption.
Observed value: 9 V
